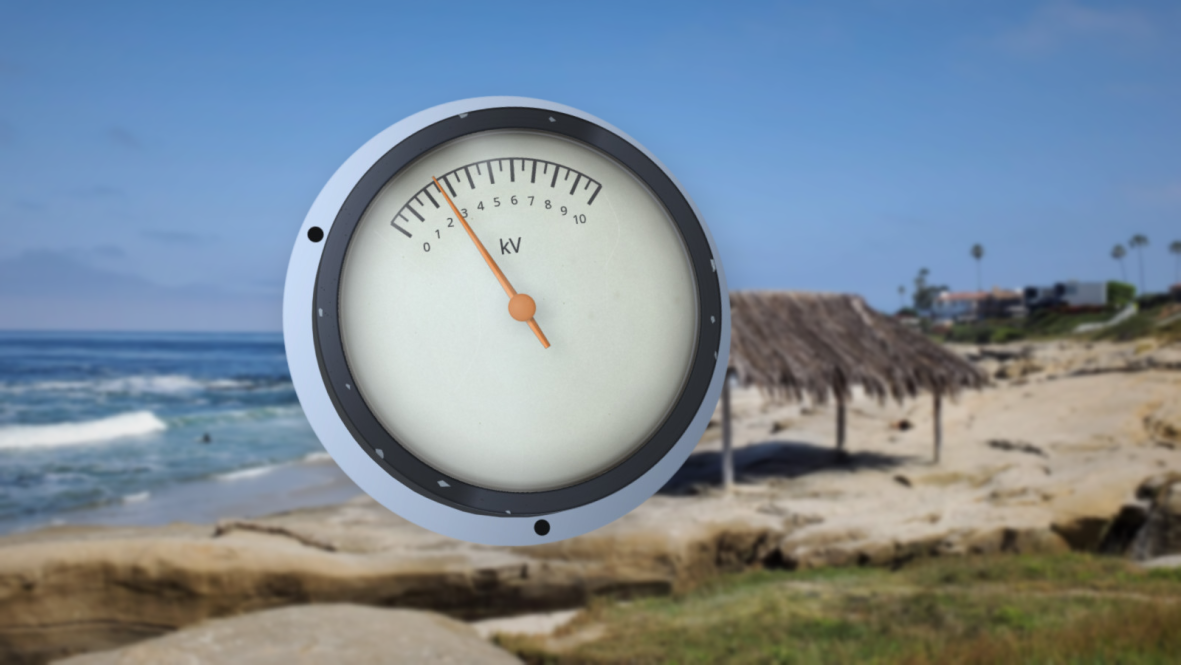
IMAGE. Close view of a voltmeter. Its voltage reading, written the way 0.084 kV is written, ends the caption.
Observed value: 2.5 kV
